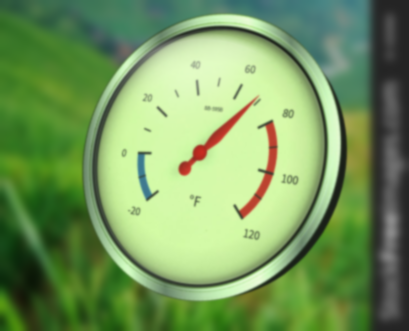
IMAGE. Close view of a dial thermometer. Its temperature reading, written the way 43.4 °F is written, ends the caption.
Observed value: 70 °F
